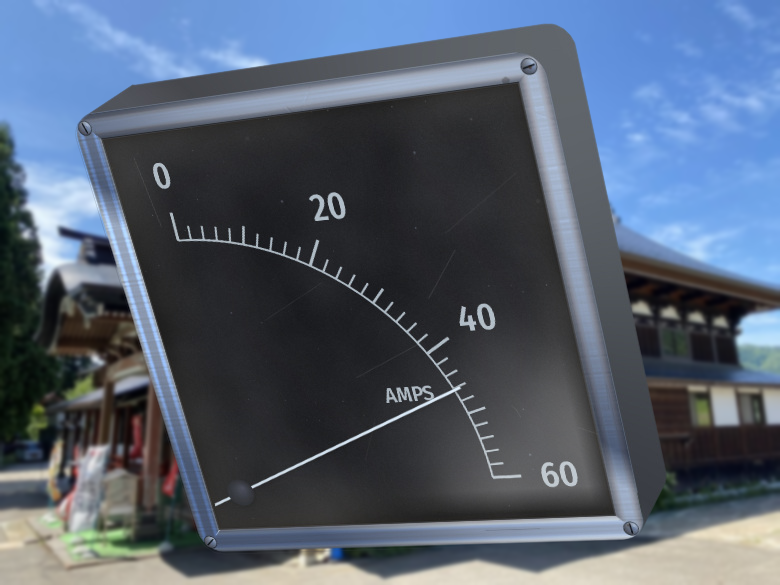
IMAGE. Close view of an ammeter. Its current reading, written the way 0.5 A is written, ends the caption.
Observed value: 46 A
